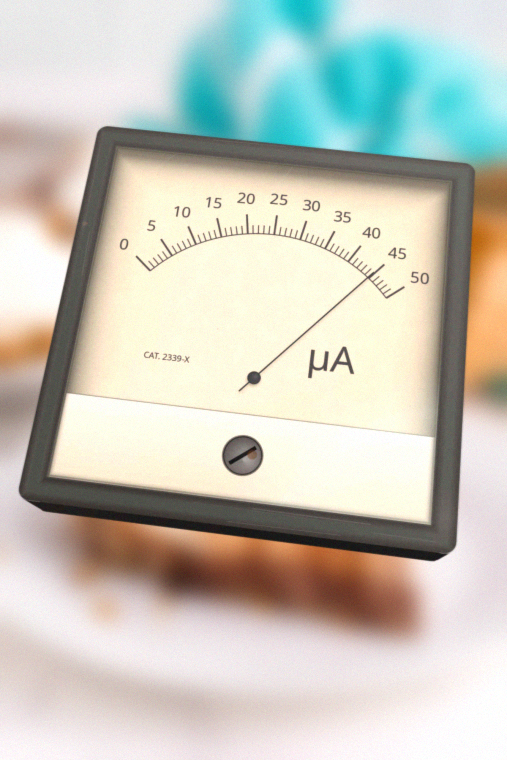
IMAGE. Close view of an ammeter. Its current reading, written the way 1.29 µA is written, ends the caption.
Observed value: 45 µA
